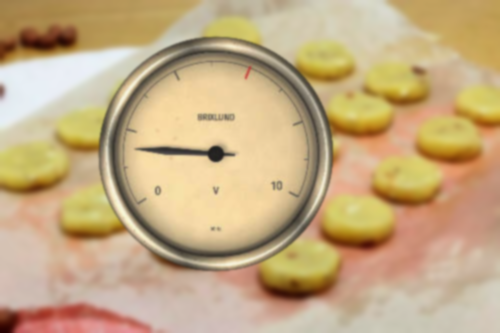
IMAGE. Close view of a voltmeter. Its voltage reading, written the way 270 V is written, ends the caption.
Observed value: 1.5 V
